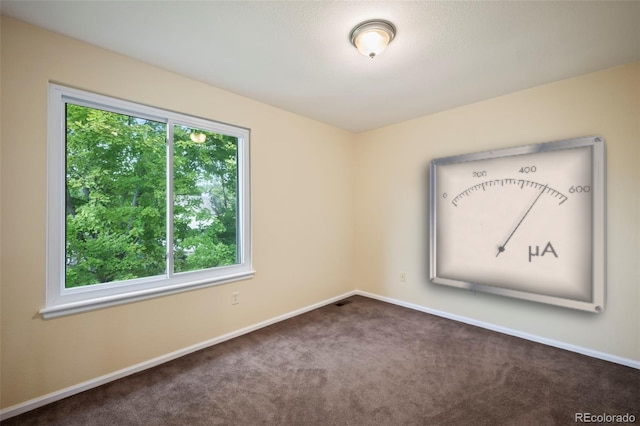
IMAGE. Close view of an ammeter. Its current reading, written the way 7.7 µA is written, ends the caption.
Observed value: 500 µA
